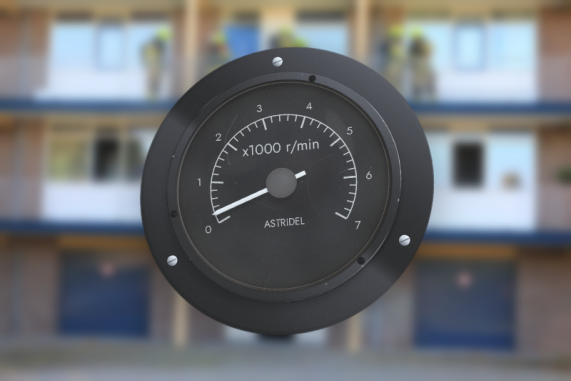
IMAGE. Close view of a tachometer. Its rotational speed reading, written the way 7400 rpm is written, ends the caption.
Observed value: 200 rpm
